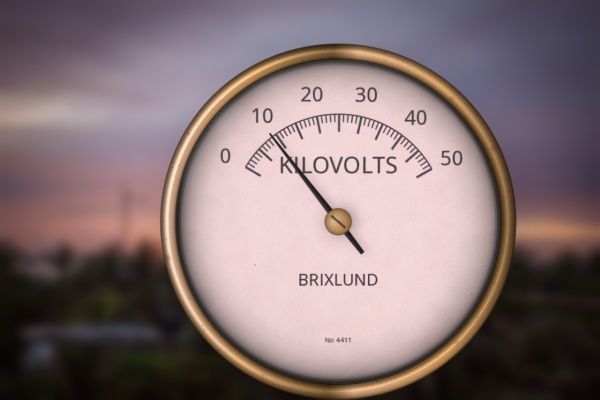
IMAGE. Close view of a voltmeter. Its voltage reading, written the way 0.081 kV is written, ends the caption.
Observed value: 9 kV
